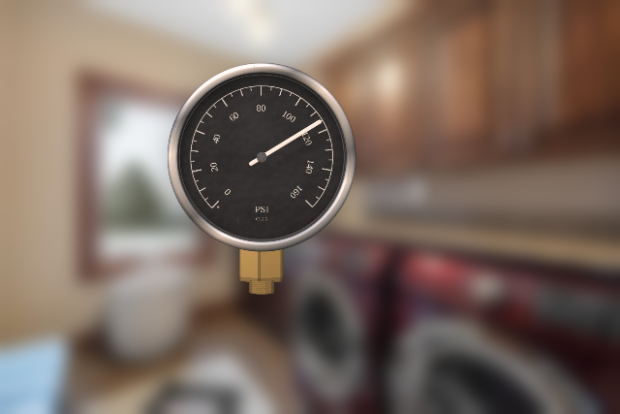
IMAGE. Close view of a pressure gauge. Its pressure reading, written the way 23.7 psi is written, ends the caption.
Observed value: 115 psi
